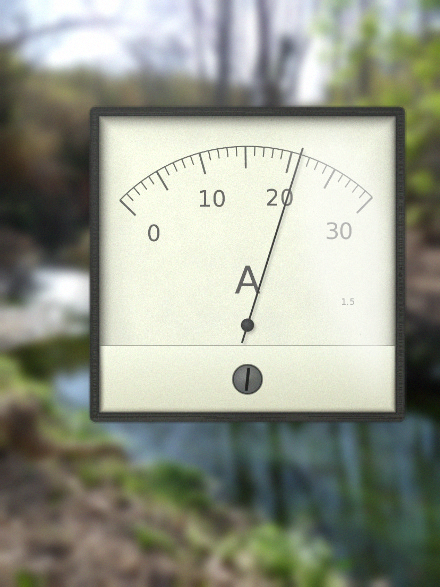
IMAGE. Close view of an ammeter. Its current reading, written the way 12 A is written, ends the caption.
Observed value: 21 A
